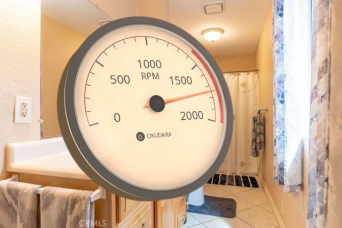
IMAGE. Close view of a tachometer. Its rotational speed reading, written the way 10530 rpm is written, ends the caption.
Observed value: 1750 rpm
